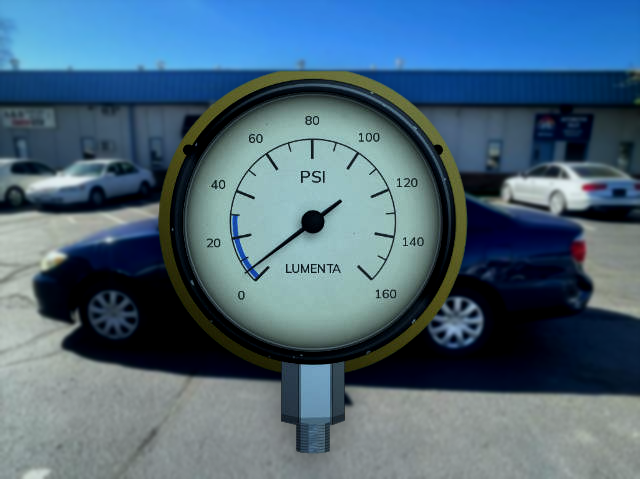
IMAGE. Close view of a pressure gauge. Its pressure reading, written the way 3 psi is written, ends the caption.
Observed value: 5 psi
